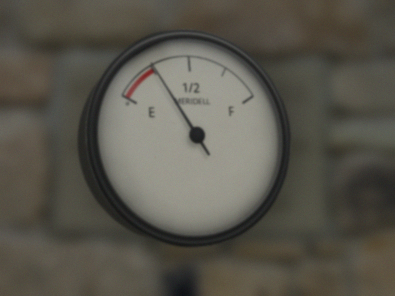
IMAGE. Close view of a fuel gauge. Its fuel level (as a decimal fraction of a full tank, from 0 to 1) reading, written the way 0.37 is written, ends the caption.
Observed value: 0.25
